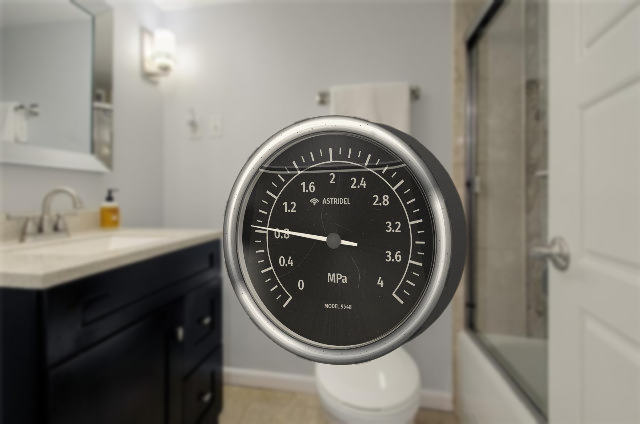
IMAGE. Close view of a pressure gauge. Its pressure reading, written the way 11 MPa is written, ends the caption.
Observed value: 0.85 MPa
